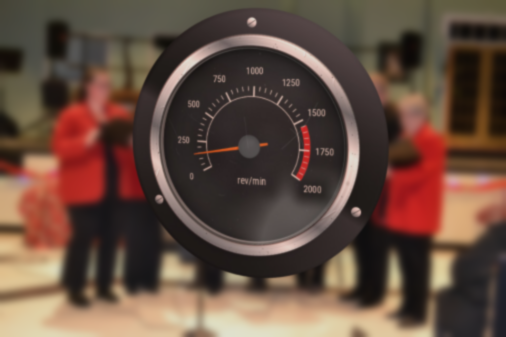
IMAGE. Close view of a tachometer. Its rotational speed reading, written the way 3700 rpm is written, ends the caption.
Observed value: 150 rpm
